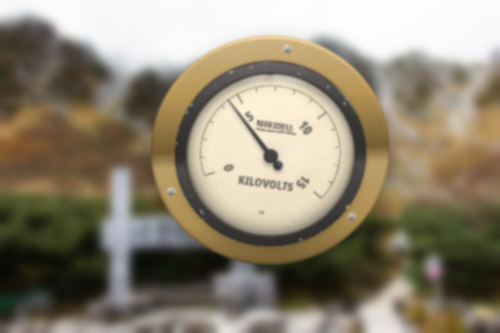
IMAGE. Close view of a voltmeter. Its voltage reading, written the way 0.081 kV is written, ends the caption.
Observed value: 4.5 kV
